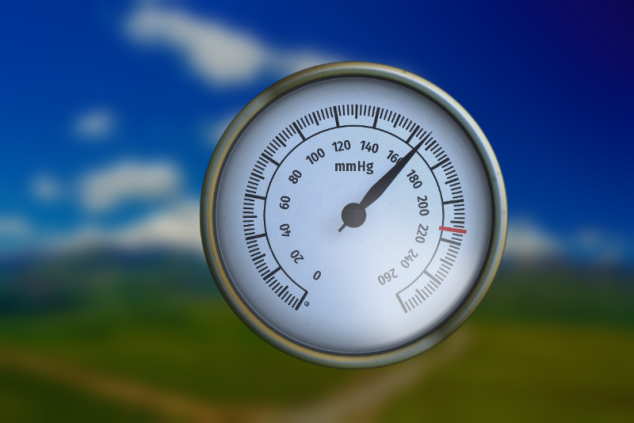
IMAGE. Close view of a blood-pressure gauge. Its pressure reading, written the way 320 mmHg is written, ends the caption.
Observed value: 166 mmHg
